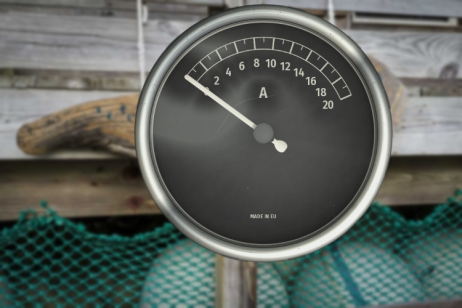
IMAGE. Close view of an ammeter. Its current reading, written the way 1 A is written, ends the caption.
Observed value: 0 A
